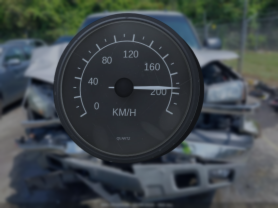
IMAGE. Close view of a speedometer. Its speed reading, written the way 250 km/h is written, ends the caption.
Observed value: 195 km/h
